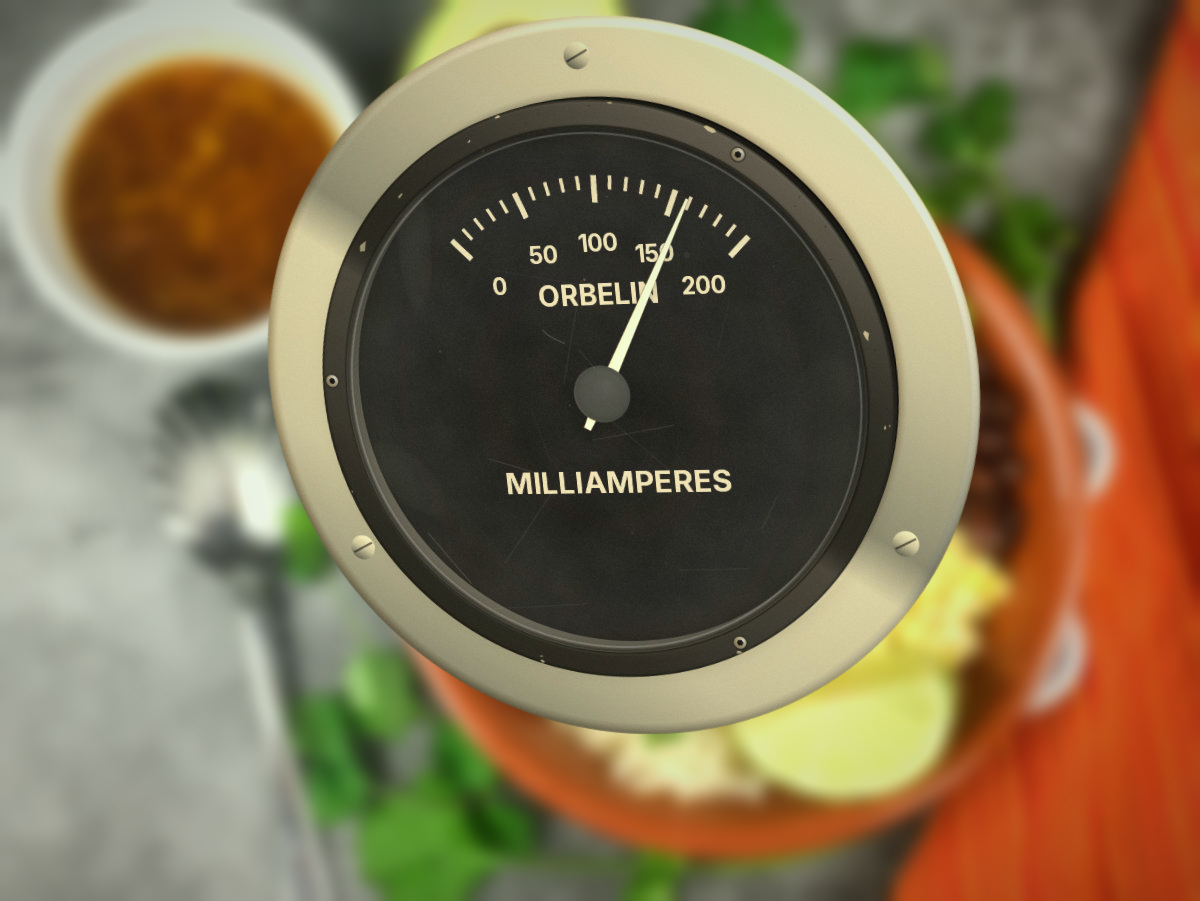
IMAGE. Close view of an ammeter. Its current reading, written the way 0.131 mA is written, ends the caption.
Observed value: 160 mA
